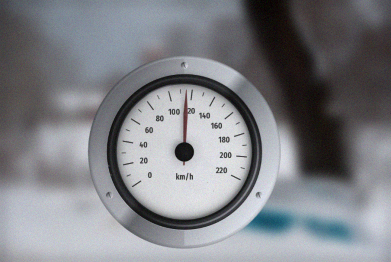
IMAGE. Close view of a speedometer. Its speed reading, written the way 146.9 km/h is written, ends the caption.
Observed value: 115 km/h
